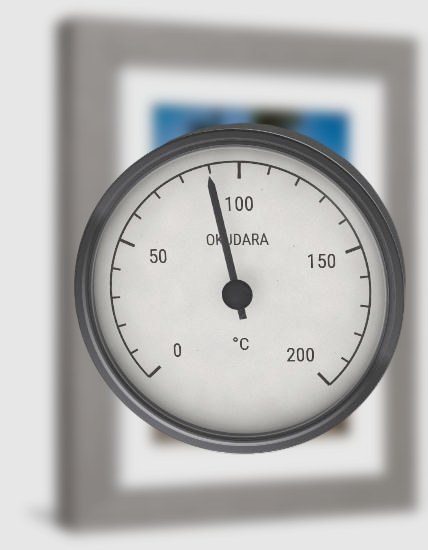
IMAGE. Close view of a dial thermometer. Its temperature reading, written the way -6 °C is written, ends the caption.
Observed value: 90 °C
